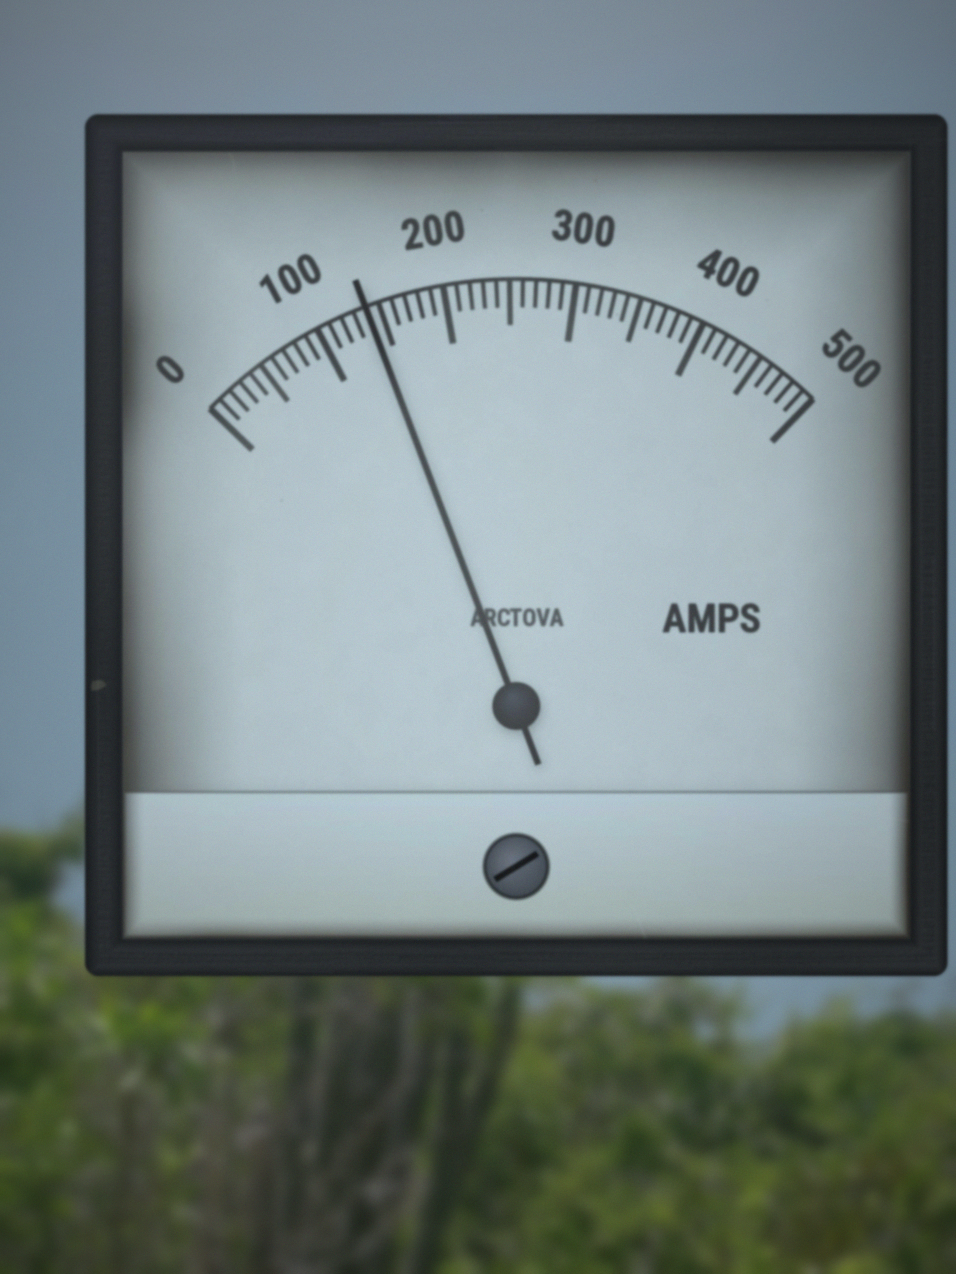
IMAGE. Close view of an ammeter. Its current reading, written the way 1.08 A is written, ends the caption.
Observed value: 140 A
